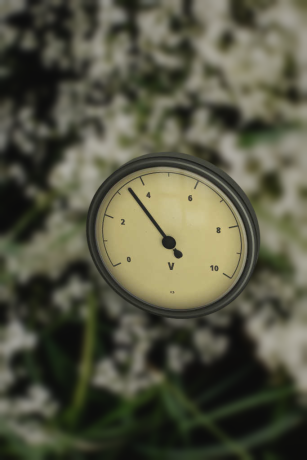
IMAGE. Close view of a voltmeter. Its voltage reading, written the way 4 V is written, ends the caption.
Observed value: 3.5 V
